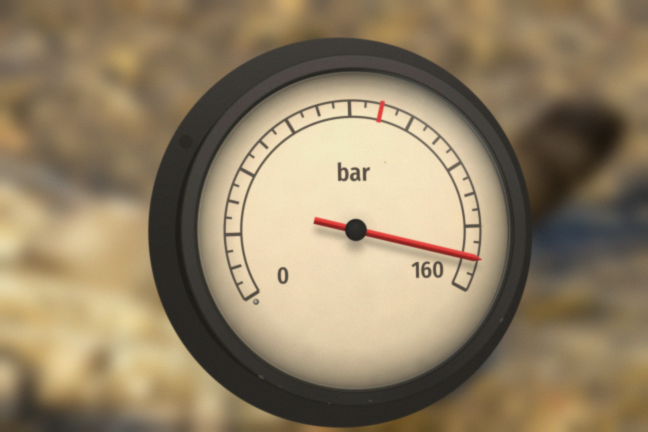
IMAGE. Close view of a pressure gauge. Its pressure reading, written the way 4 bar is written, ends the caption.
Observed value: 150 bar
